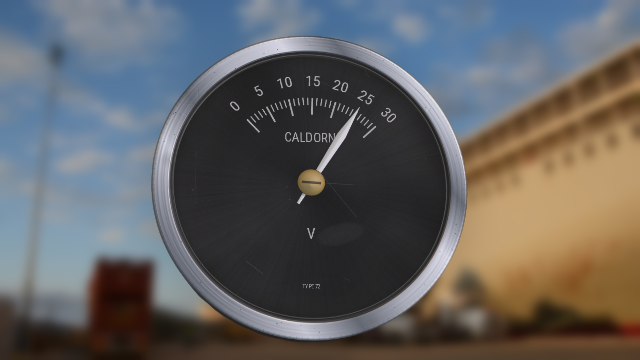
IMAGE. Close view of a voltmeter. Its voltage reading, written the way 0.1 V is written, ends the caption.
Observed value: 25 V
